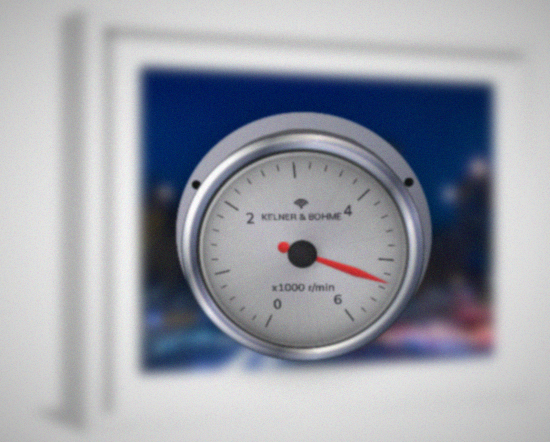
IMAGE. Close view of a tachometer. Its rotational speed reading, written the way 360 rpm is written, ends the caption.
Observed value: 5300 rpm
